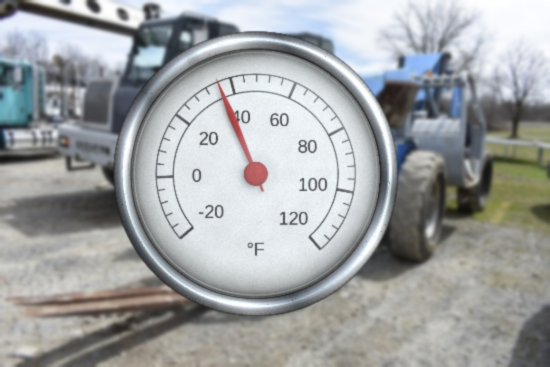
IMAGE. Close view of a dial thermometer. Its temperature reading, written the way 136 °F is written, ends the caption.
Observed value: 36 °F
